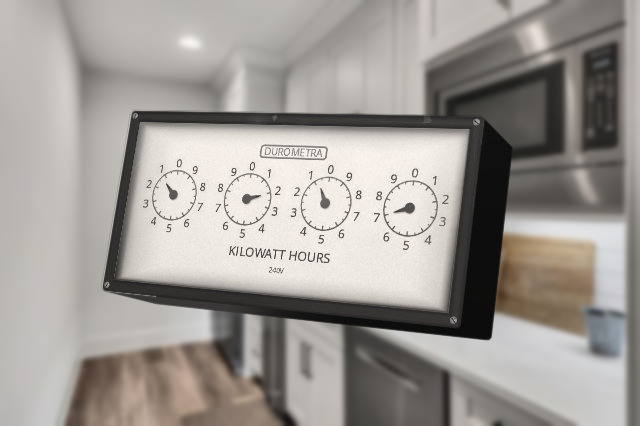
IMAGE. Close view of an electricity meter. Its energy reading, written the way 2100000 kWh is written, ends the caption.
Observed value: 1207 kWh
